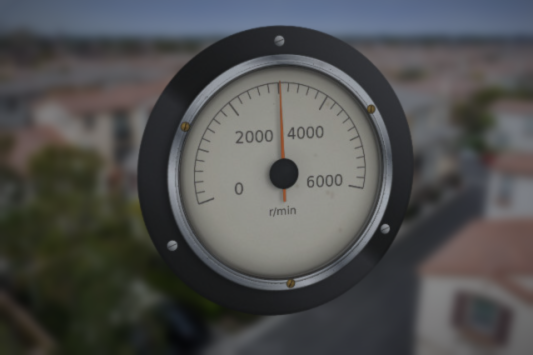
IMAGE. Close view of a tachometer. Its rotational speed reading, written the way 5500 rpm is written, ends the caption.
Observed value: 3000 rpm
